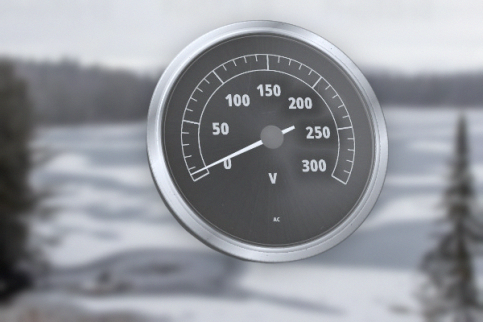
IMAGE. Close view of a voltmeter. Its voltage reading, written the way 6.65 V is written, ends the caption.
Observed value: 5 V
